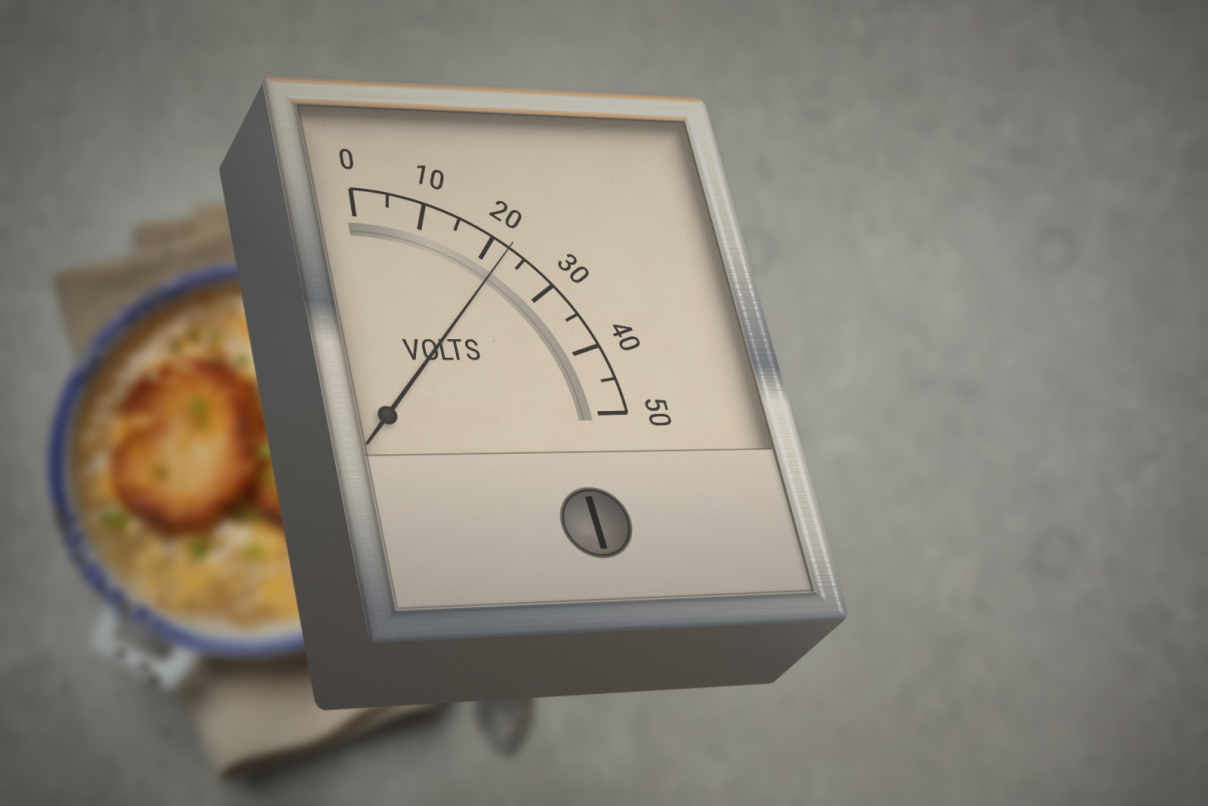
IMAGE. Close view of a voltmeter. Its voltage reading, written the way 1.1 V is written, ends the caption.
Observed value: 22.5 V
